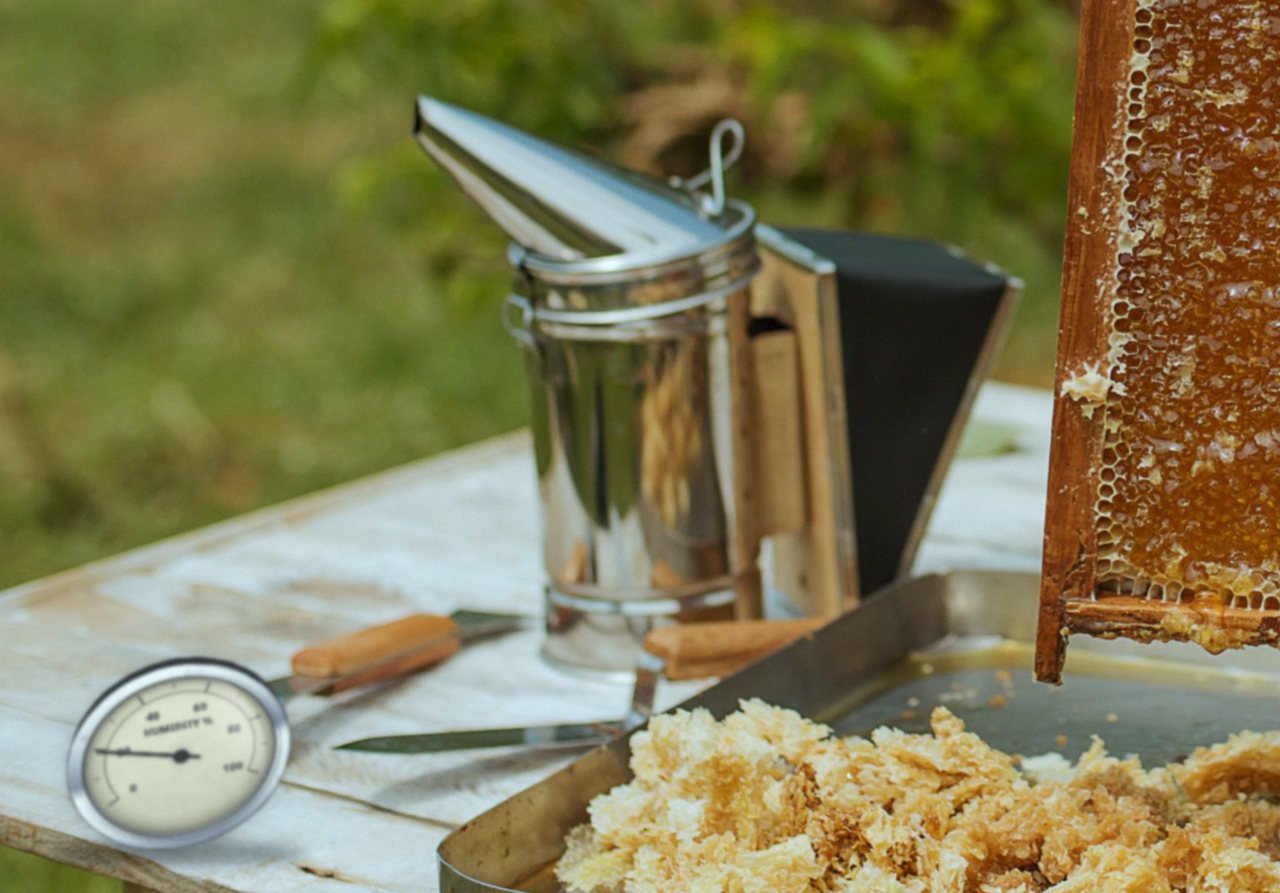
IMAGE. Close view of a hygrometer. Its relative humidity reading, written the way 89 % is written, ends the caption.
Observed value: 20 %
